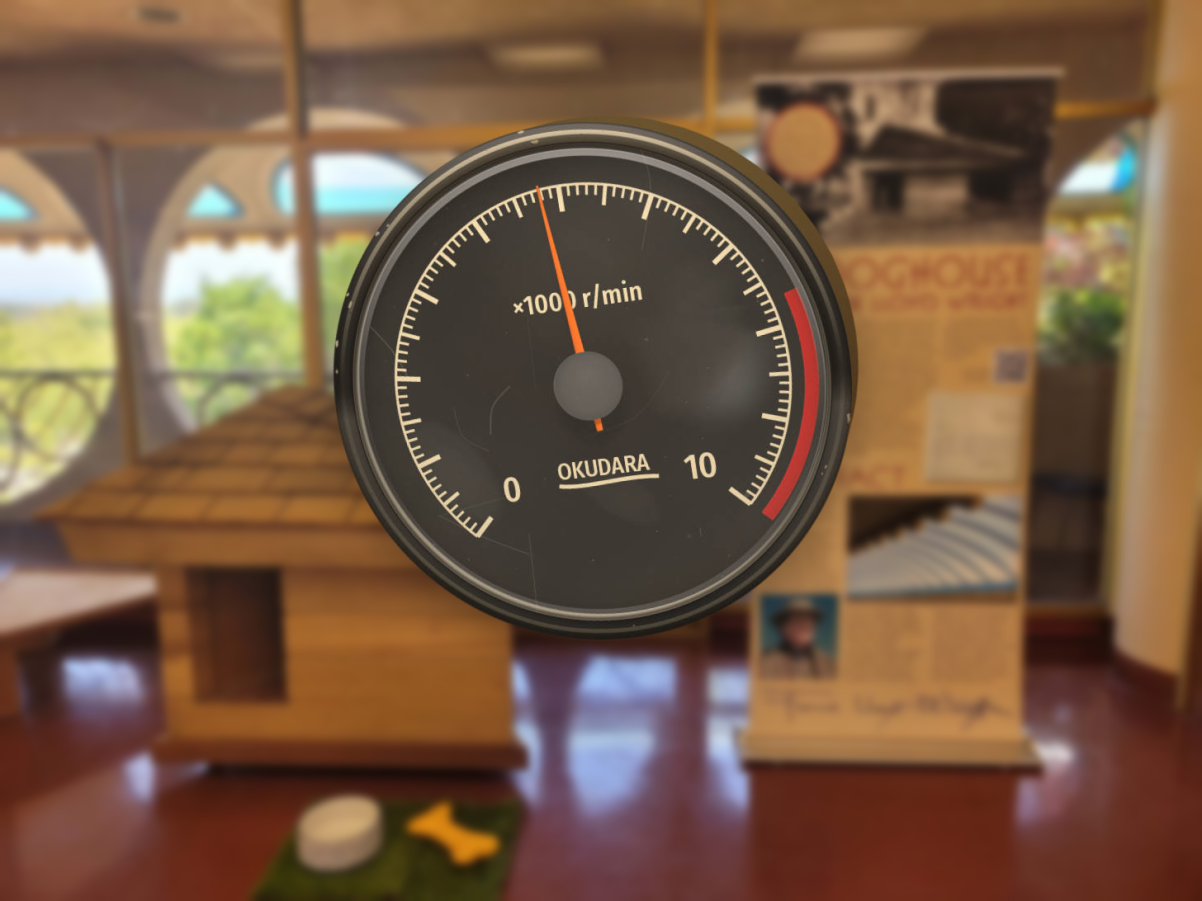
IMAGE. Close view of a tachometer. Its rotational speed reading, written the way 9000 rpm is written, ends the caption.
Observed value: 4800 rpm
